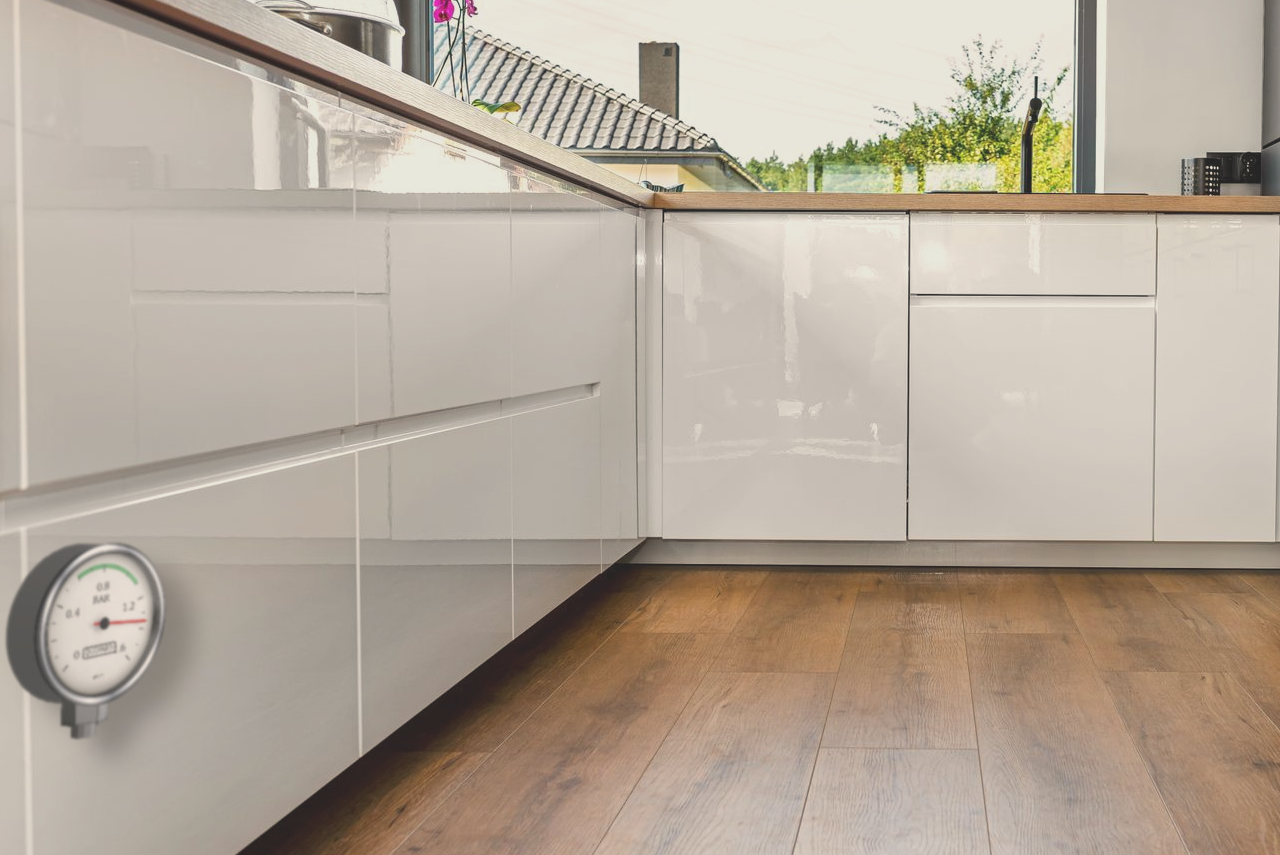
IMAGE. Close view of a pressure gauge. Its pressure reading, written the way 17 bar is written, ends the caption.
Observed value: 1.35 bar
